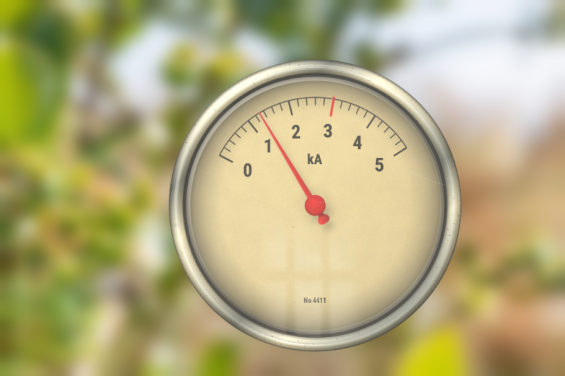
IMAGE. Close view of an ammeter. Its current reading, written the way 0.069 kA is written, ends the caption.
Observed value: 1.3 kA
